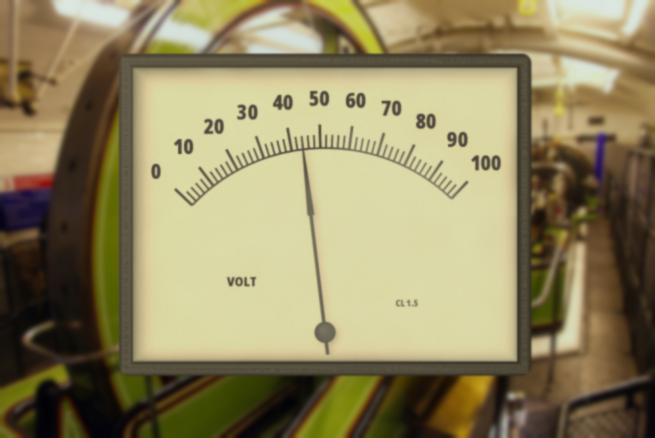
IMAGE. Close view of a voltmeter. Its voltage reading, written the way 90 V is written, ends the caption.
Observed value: 44 V
